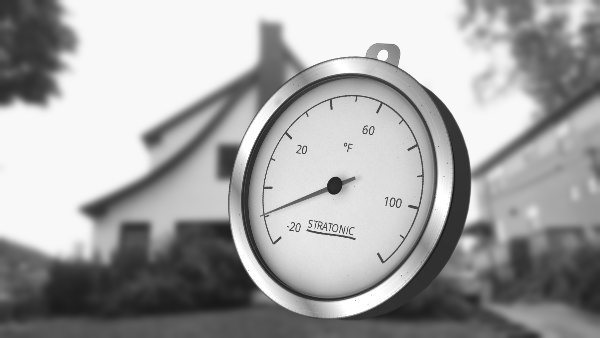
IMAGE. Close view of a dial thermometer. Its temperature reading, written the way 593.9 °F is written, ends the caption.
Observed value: -10 °F
